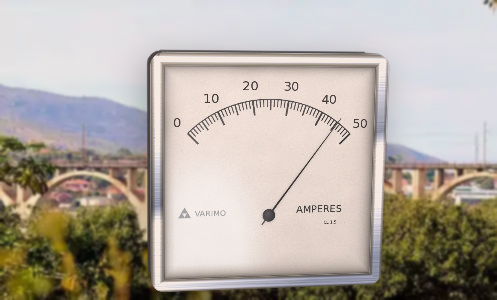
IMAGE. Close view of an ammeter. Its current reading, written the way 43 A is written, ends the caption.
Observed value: 45 A
